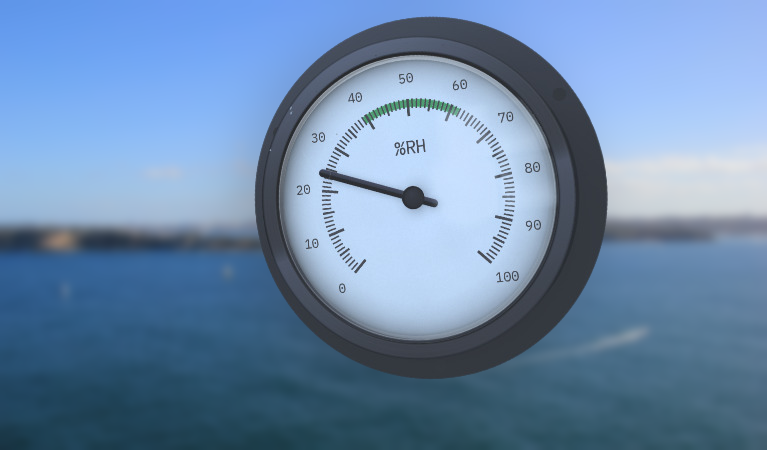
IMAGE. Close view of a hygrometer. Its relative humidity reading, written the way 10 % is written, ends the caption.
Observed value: 24 %
